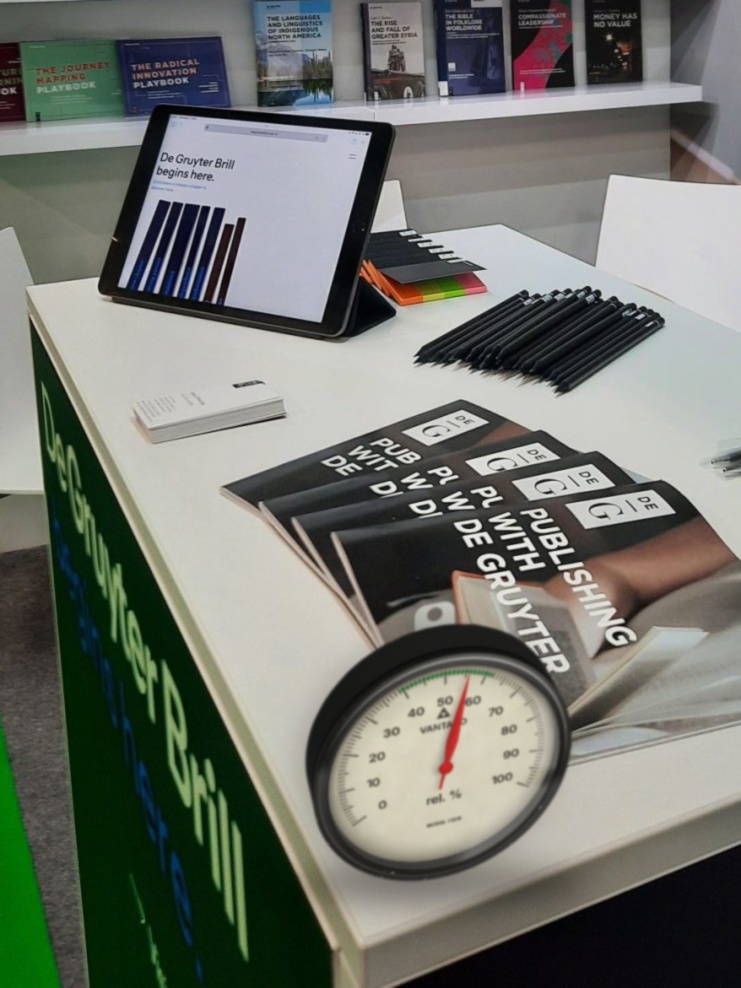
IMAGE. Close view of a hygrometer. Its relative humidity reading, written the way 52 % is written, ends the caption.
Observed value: 55 %
